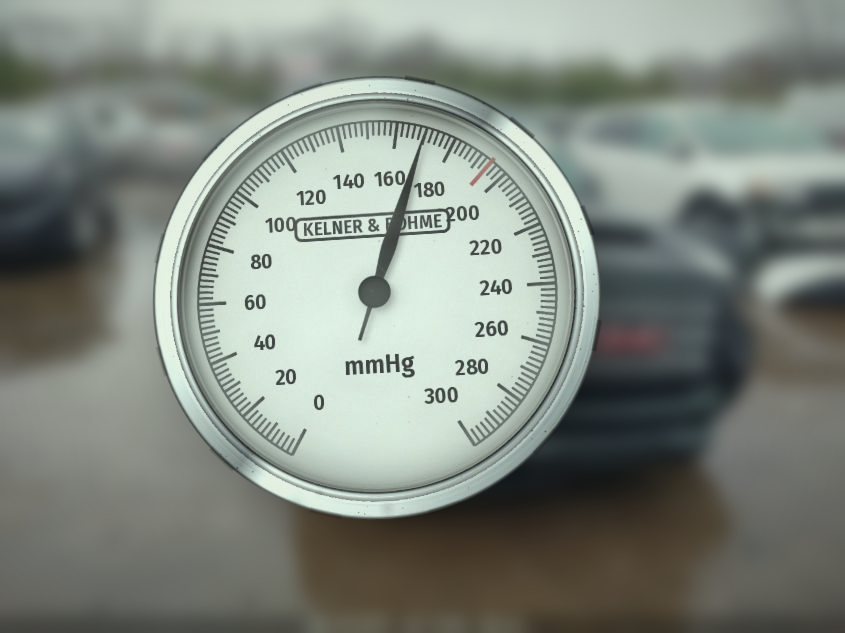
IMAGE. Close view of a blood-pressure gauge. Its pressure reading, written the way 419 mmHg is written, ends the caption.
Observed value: 170 mmHg
